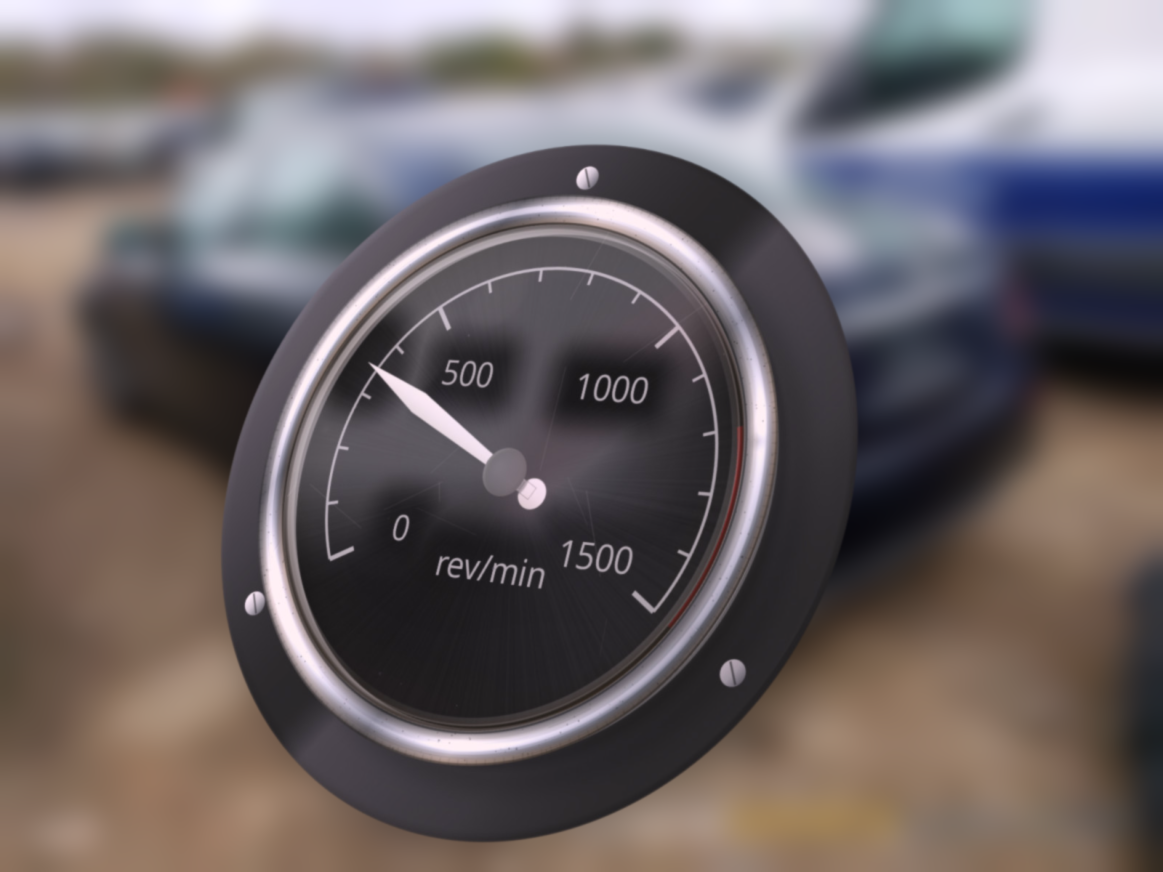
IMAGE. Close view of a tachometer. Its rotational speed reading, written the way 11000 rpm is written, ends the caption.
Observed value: 350 rpm
